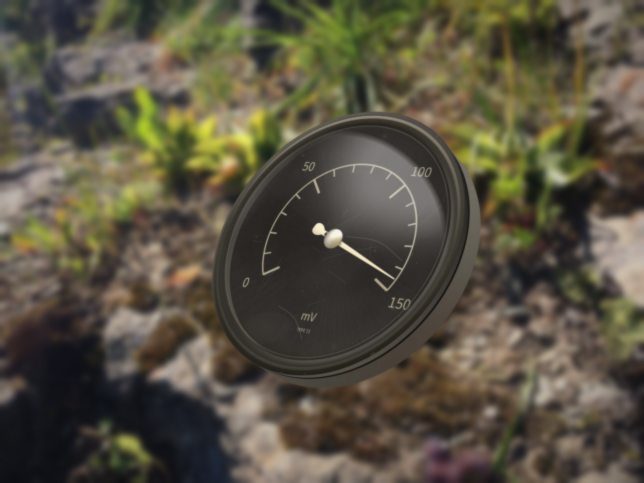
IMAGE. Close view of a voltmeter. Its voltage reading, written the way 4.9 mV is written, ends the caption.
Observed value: 145 mV
